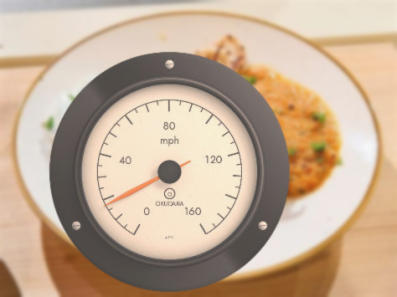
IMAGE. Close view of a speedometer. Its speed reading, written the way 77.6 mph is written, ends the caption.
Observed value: 17.5 mph
